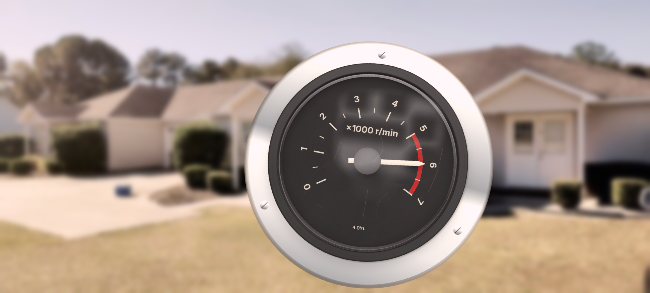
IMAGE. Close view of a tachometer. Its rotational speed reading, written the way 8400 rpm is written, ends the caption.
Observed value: 6000 rpm
